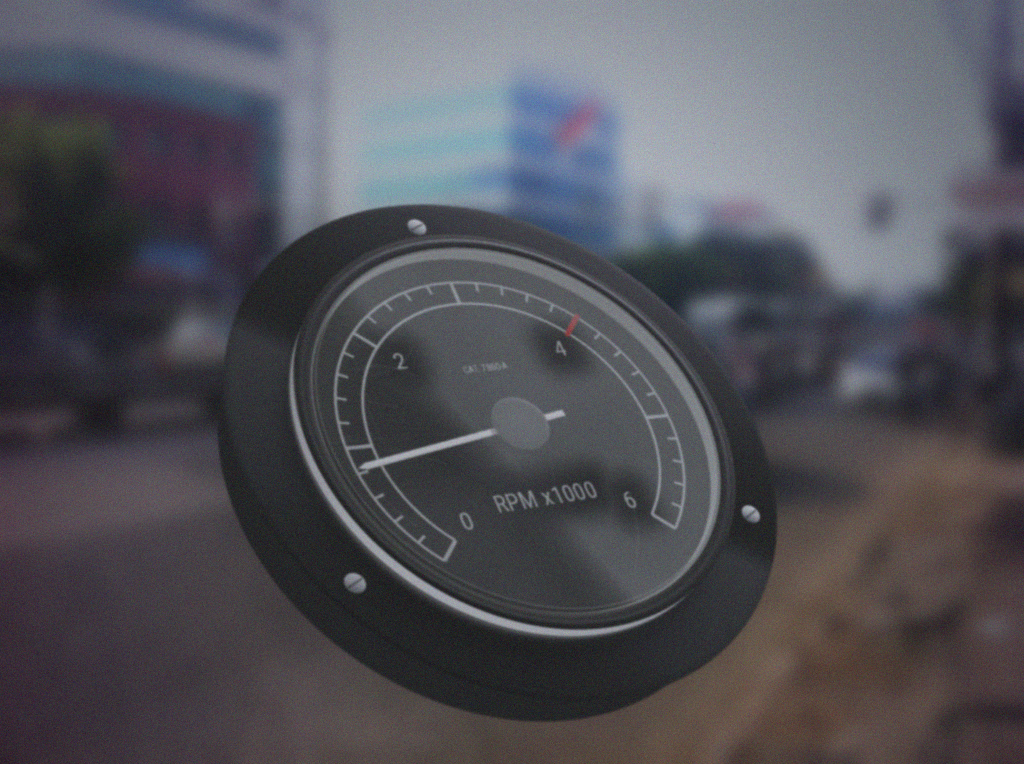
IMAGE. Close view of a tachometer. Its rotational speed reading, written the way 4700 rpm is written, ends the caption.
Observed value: 800 rpm
